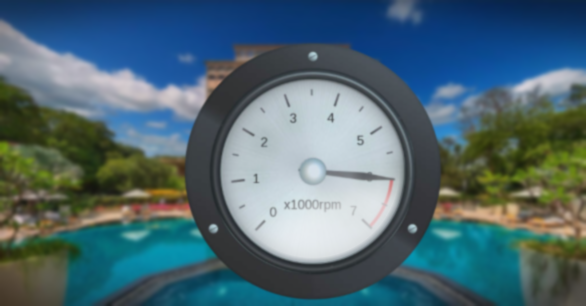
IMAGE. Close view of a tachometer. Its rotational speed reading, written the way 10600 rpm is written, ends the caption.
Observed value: 6000 rpm
